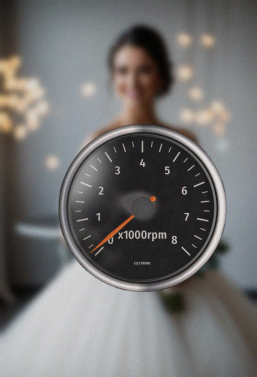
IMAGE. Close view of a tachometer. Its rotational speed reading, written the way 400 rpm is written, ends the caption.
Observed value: 125 rpm
